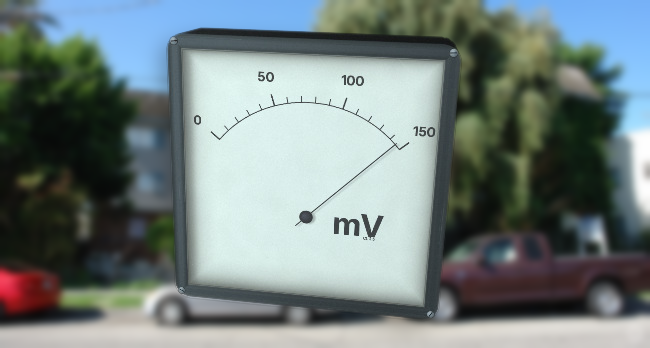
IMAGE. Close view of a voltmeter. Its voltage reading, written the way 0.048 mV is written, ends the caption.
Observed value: 145 mV
